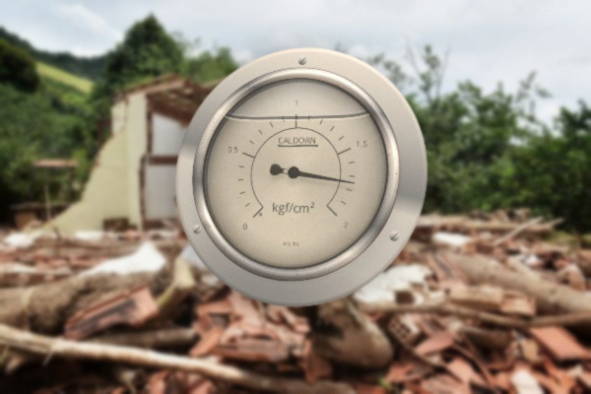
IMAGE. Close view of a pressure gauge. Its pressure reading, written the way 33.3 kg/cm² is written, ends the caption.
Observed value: 1.75 kg/cm²
